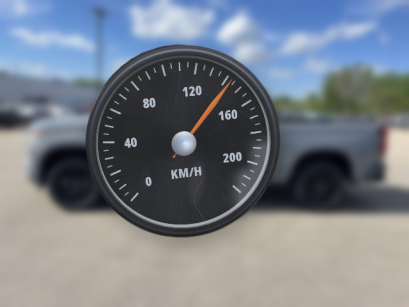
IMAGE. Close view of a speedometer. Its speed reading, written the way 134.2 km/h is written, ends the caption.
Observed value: 142.5 km/h
